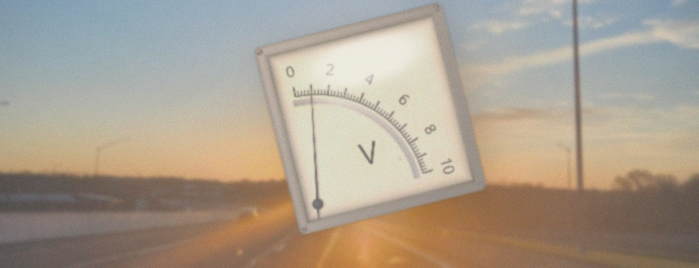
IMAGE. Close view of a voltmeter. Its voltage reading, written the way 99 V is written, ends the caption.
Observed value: 1 V
